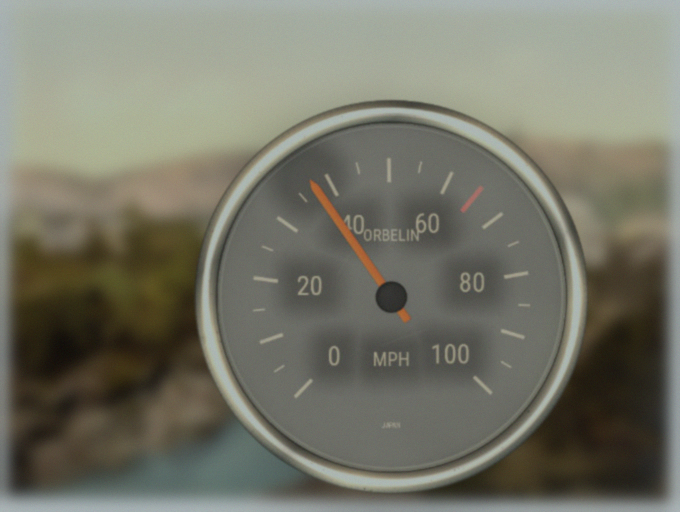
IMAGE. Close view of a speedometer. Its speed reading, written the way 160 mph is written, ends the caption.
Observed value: 37.5 mph
